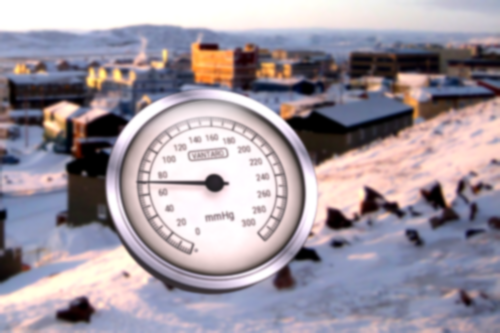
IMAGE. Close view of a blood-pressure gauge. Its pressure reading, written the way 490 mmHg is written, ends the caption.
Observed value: 70 mmHg
